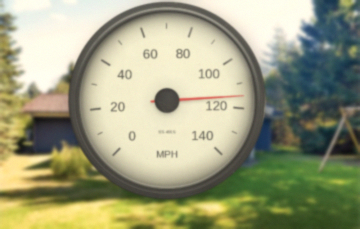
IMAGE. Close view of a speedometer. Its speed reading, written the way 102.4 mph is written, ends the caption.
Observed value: 115 mph
